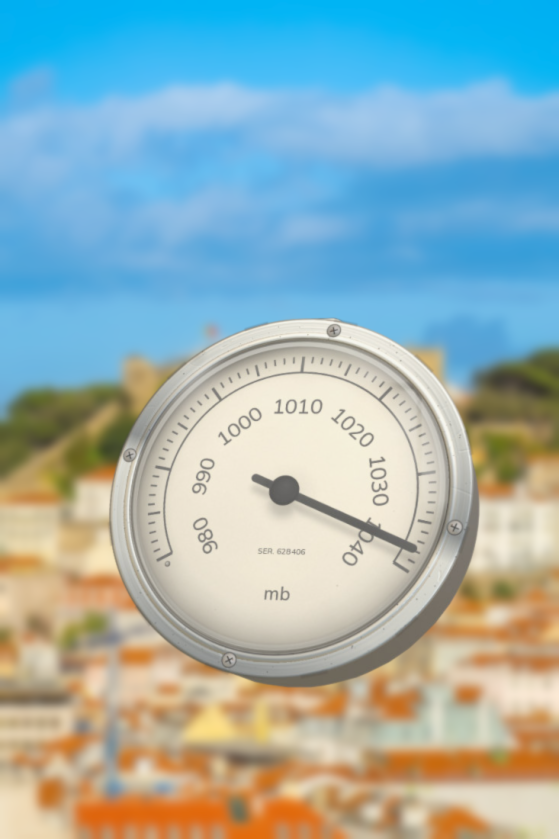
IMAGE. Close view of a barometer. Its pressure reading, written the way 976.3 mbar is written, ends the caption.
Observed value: 1038 mbar
